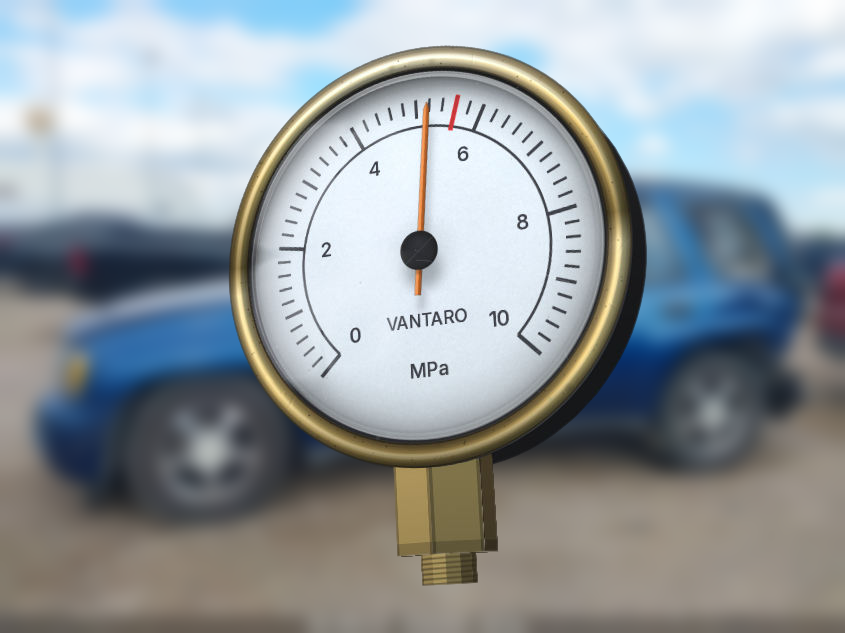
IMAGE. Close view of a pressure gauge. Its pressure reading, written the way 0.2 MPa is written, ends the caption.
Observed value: 5.2 MPa
